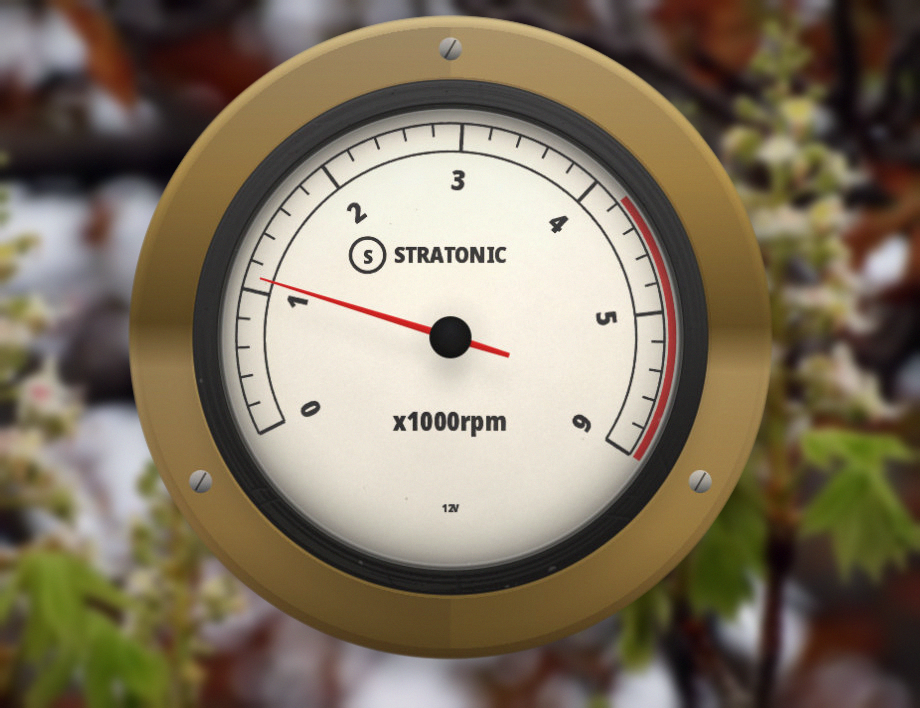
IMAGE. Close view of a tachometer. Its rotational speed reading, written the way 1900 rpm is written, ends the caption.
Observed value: 1100 rpm
